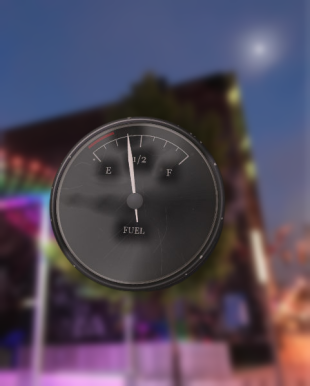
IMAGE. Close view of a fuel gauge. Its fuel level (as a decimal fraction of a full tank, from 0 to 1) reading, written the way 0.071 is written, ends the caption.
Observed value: 0.375
